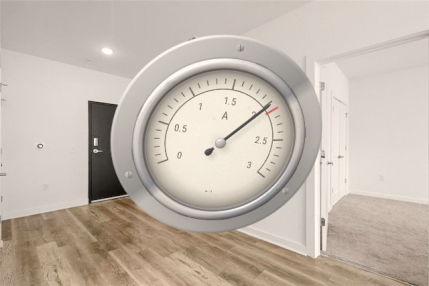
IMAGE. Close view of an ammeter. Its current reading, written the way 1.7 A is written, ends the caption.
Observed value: 2 A
